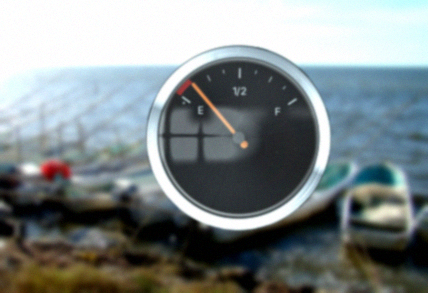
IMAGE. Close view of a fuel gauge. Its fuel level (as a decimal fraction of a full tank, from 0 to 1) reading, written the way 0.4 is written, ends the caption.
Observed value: 0.125
